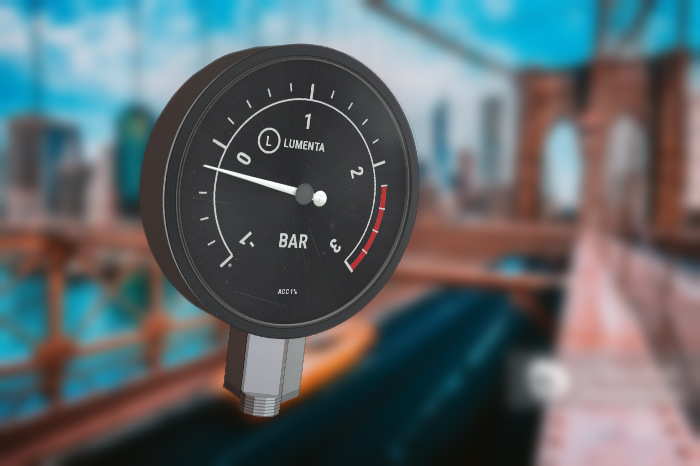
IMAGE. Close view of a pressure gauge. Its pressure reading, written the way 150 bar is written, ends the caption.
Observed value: -0.2 bar
